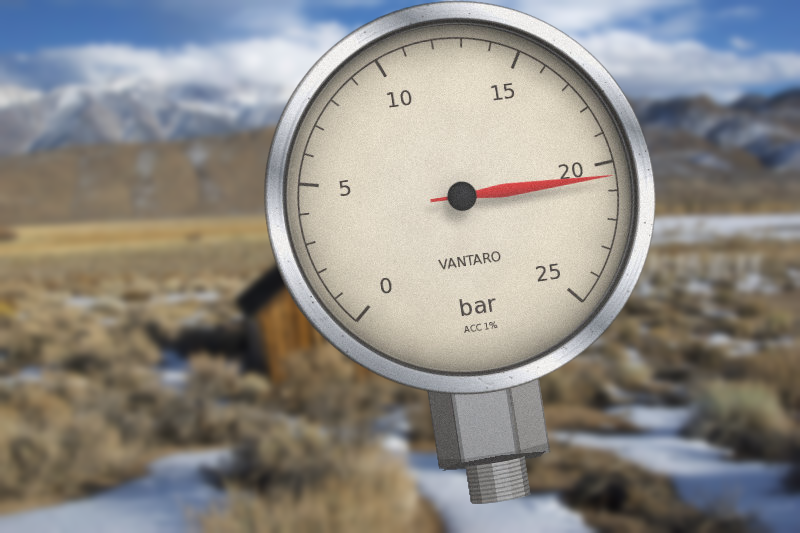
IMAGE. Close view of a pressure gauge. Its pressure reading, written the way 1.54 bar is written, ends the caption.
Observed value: 20.5 bar
